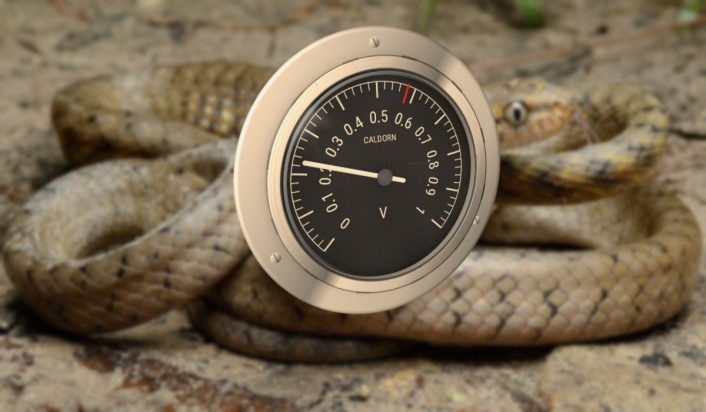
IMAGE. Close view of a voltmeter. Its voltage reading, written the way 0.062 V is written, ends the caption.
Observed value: 0.23 V
